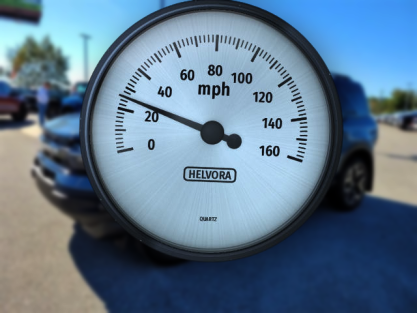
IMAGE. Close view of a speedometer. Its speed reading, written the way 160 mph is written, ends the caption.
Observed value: 26 mph
